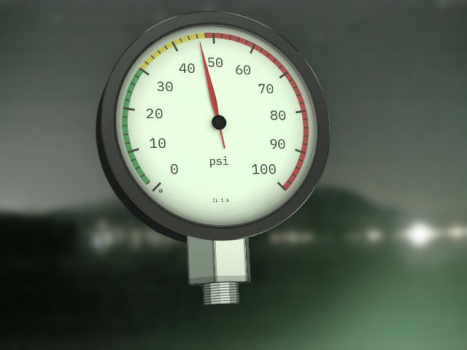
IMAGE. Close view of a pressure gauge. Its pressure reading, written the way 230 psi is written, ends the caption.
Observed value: 46 psi
